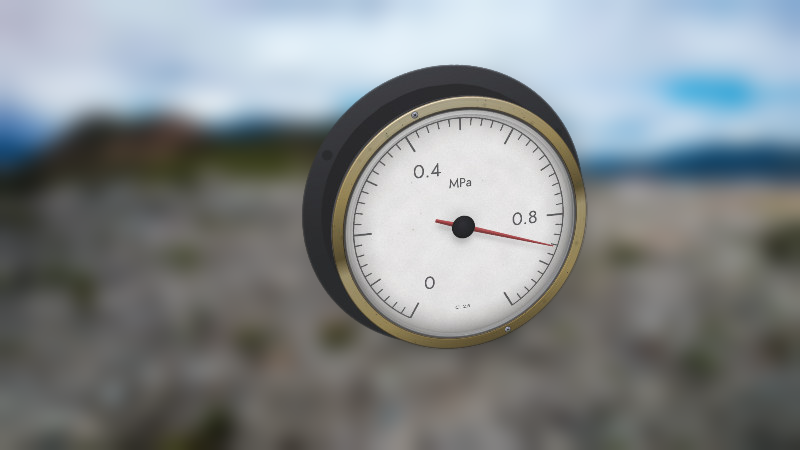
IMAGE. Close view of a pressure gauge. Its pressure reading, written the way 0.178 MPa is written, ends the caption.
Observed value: 0.86 MPa
